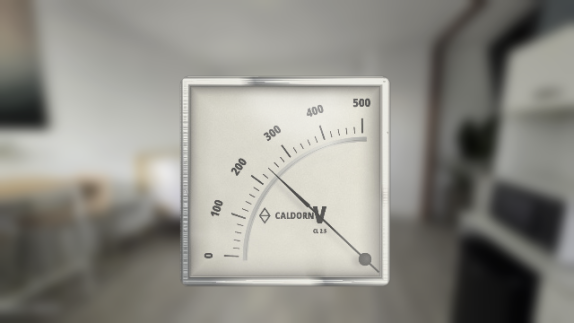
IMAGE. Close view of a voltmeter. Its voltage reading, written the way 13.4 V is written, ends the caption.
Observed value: 240 V
